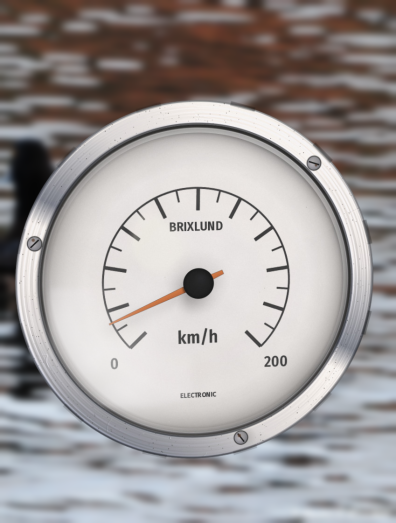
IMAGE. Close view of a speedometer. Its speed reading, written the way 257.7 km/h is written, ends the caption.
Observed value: 15 km/h
